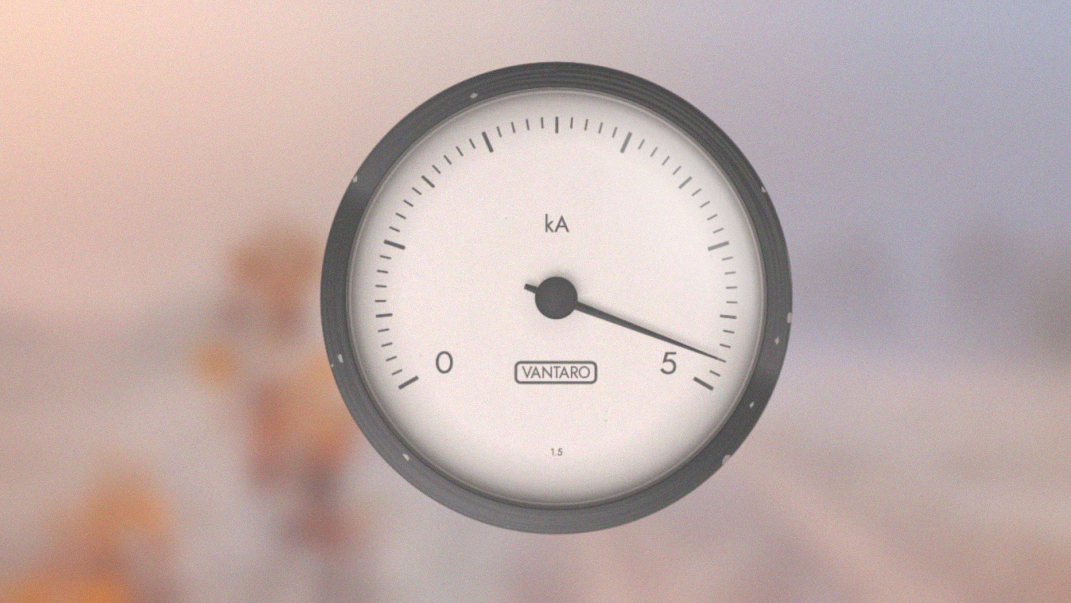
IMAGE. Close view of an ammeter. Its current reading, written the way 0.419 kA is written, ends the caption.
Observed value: 4.8 kA
